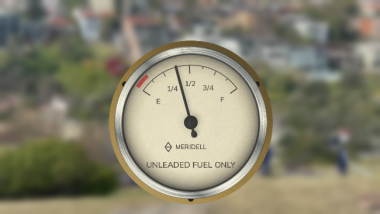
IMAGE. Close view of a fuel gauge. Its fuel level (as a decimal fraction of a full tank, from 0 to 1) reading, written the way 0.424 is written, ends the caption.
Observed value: 0.375
